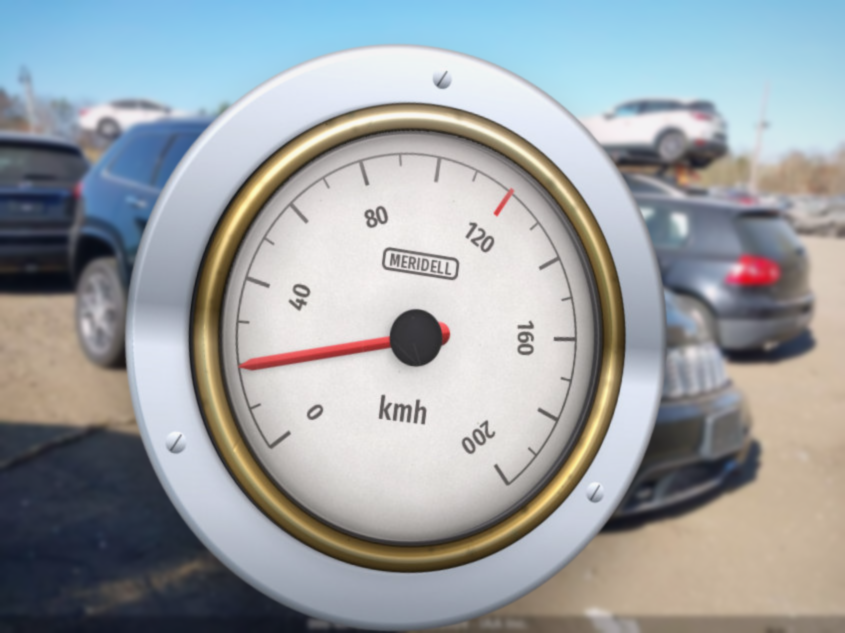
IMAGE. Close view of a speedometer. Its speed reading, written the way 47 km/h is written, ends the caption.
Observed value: 20 km/h
